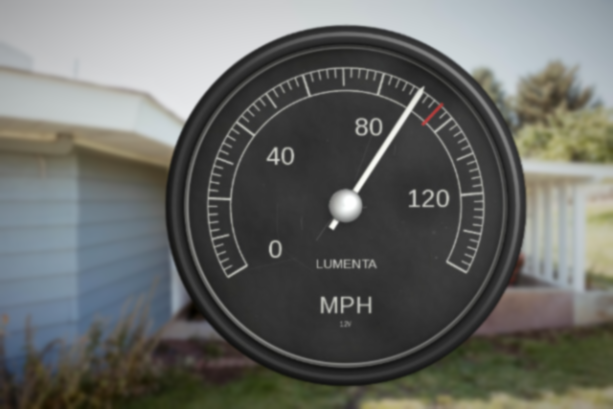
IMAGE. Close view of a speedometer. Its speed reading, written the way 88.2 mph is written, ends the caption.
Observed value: 90 mph
